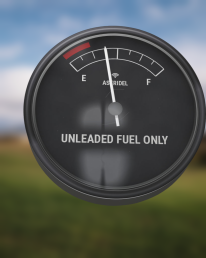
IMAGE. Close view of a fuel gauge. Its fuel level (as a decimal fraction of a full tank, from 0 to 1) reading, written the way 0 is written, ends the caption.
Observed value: 0.375
